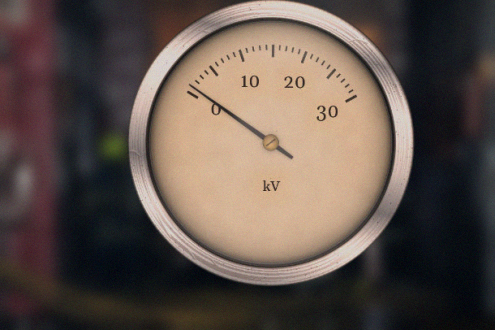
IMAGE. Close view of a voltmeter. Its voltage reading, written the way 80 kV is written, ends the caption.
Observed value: 1 kV
